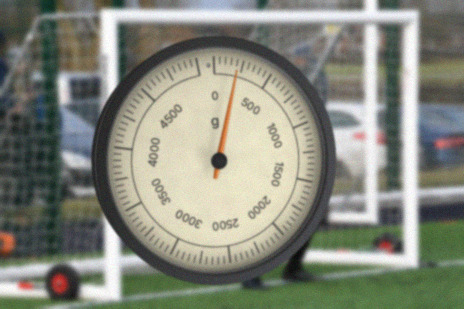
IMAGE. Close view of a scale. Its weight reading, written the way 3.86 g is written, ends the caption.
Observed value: 200 g
